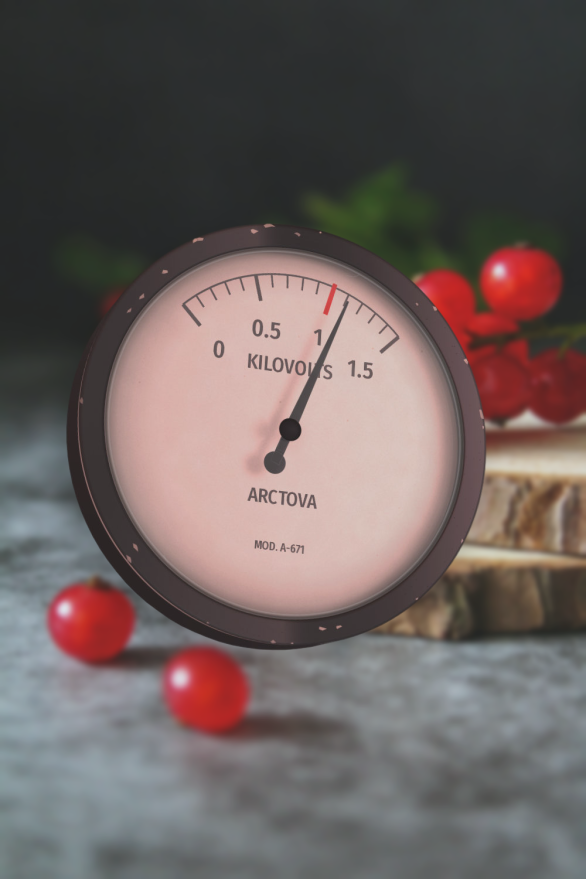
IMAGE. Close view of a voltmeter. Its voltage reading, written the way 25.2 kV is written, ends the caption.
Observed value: 1.1 kV
